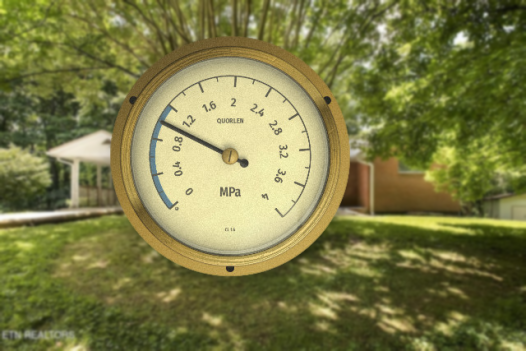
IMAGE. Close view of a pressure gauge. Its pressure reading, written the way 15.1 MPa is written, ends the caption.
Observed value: 1 MPa
